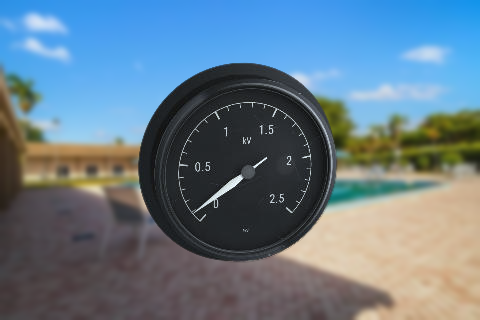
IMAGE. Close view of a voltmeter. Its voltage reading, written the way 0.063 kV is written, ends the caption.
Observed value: 0.1 kV
